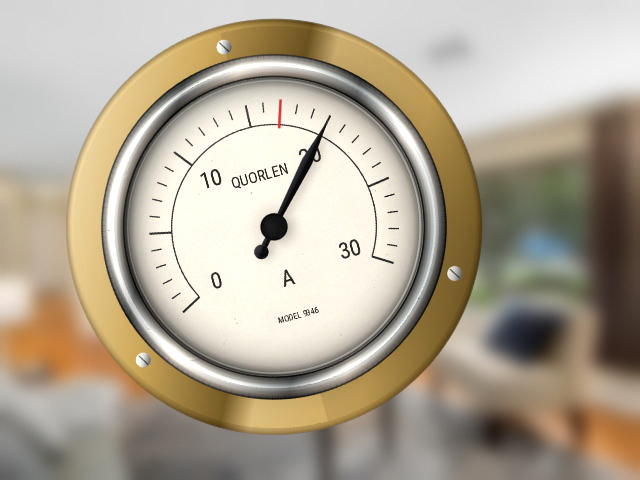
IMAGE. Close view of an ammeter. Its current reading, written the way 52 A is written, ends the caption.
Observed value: 20 A
